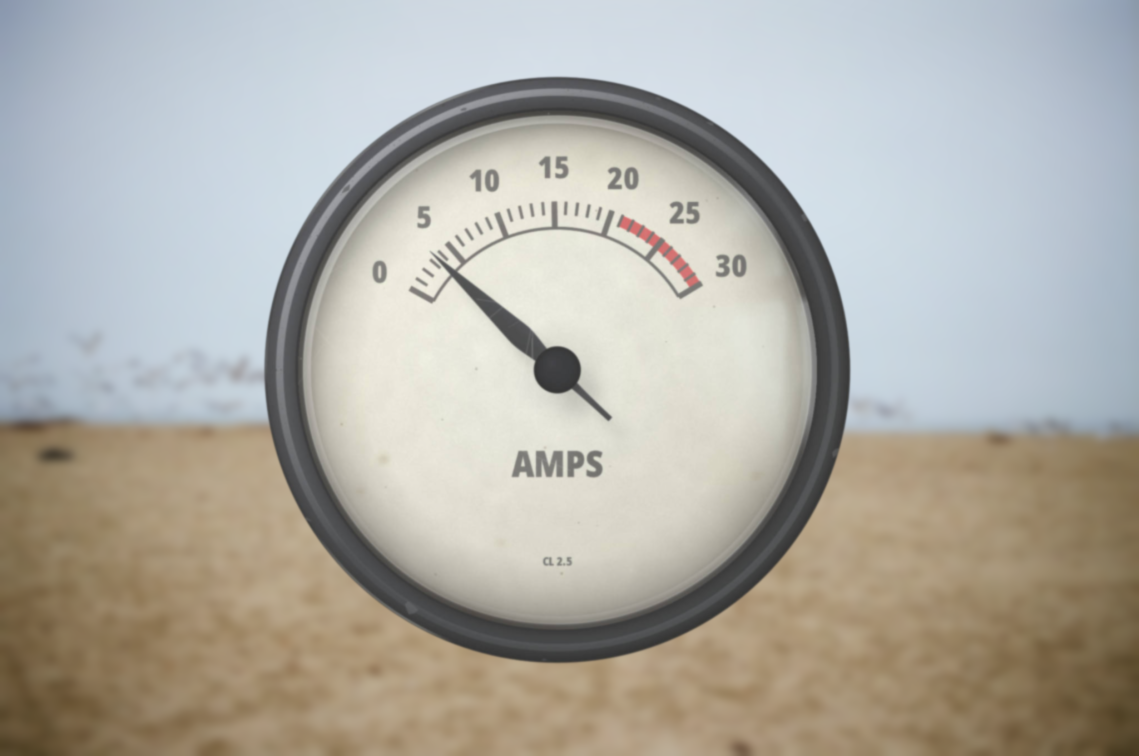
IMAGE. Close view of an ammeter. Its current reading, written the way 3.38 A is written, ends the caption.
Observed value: 3.5 A
